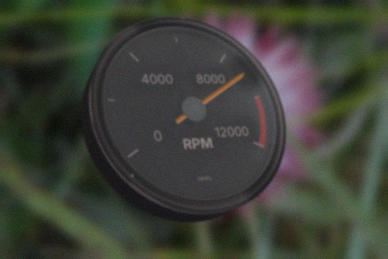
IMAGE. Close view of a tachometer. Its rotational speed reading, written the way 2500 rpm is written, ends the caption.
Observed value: 9000 rpm
